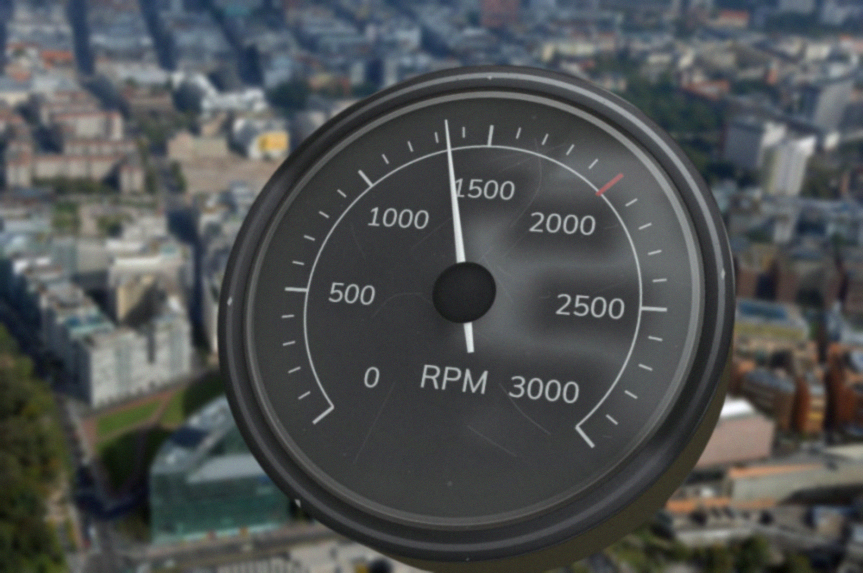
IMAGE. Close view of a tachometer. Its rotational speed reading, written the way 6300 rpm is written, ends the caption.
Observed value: 1350 rpm
